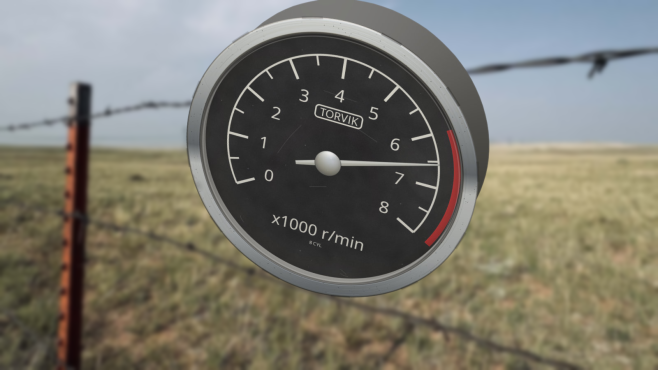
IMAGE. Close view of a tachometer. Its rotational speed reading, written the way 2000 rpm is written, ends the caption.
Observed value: 6500 rpm
